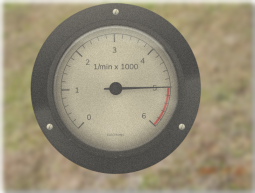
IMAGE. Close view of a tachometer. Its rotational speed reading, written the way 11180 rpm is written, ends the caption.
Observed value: 5000 rpm
